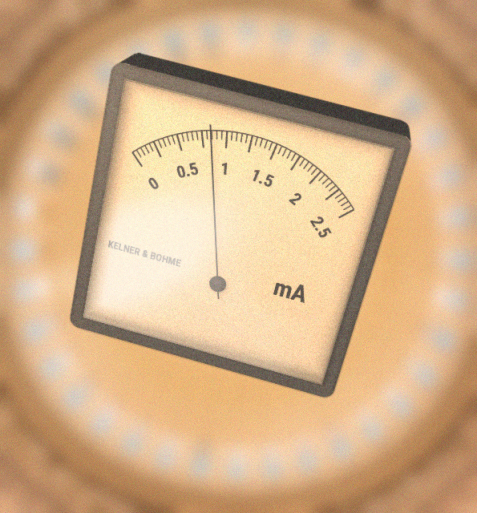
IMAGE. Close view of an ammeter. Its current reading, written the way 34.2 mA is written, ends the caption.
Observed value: 0.85 mA
